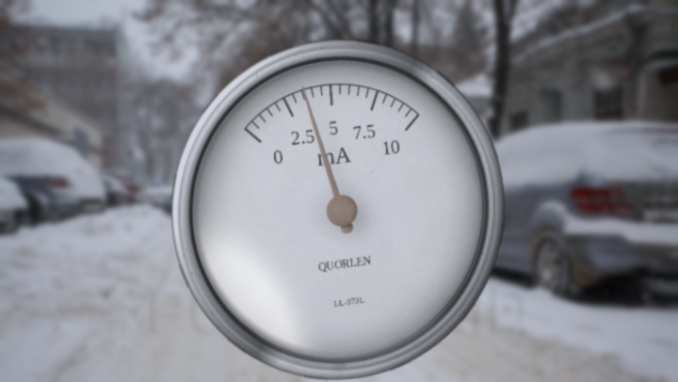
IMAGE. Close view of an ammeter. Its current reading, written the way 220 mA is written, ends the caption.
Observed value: 3.5 mA
